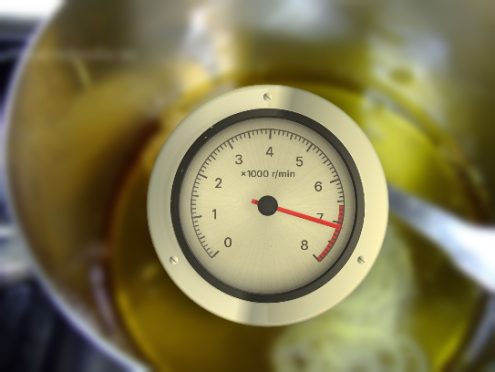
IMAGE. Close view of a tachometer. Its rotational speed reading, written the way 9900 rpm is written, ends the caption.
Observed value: 7100 rpm
